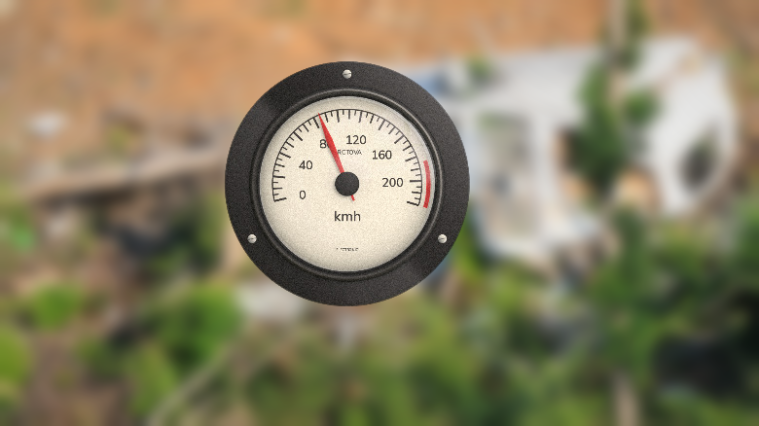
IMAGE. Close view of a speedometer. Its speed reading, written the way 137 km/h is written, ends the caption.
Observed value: 85 km/h
